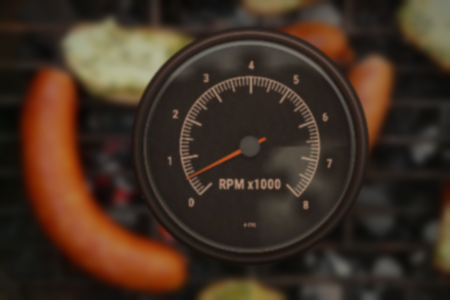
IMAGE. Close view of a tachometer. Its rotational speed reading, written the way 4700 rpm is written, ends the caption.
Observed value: 500 rpm
